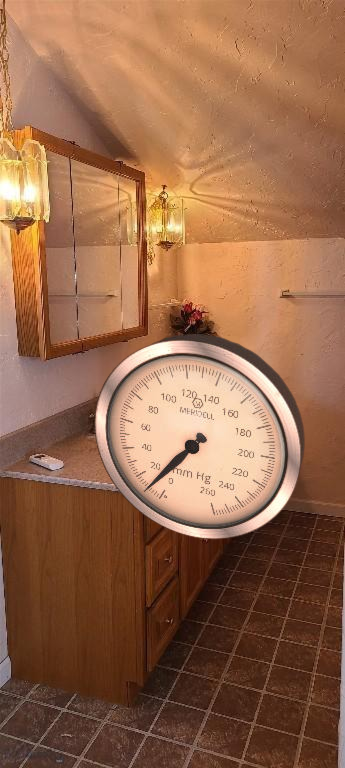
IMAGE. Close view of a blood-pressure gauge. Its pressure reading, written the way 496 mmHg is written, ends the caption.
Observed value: 10 mmHg
